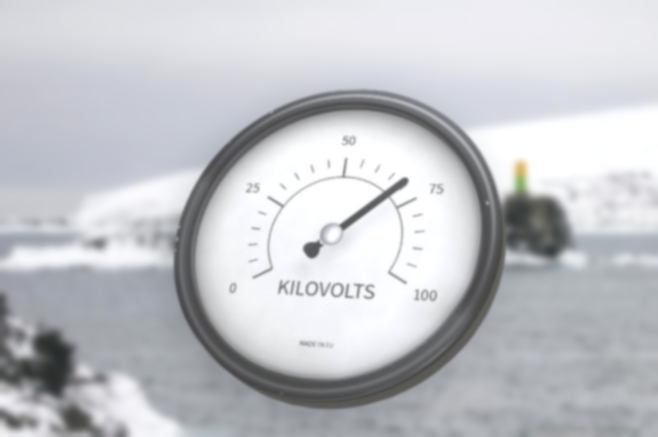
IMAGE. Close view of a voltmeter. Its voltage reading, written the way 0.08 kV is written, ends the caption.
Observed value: 70 kV
